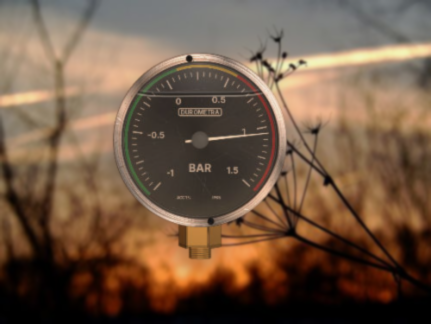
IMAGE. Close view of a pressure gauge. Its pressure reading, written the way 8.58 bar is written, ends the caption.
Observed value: 1.05 bar
